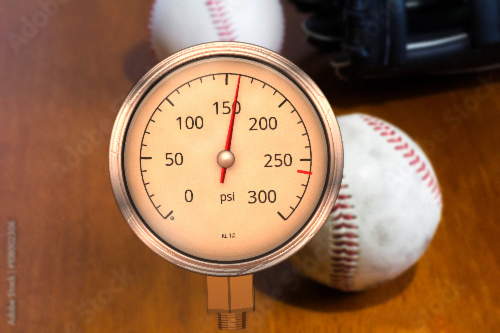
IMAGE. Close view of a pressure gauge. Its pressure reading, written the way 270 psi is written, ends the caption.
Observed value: 160 psi
